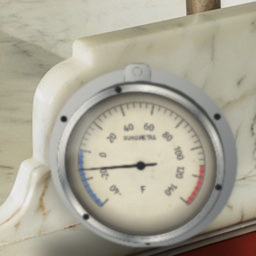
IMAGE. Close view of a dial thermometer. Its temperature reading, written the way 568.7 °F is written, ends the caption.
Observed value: -12 °F
